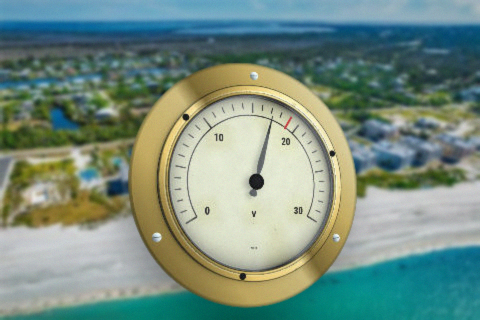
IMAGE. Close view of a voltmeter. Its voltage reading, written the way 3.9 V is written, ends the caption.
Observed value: 17 V
